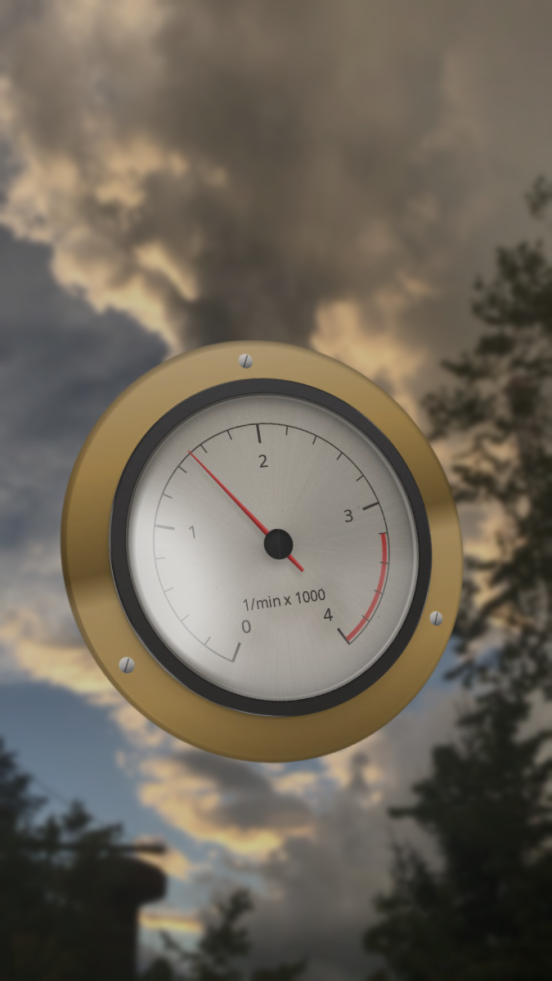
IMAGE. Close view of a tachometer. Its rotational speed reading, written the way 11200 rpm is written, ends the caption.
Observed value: 1500 rpm
